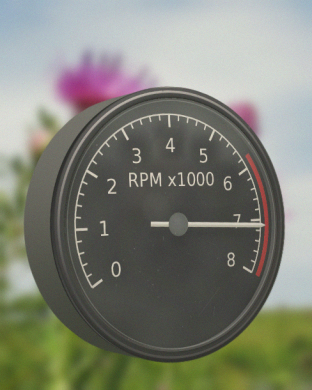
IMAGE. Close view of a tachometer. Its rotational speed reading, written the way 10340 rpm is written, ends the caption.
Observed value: 7100 rpm
